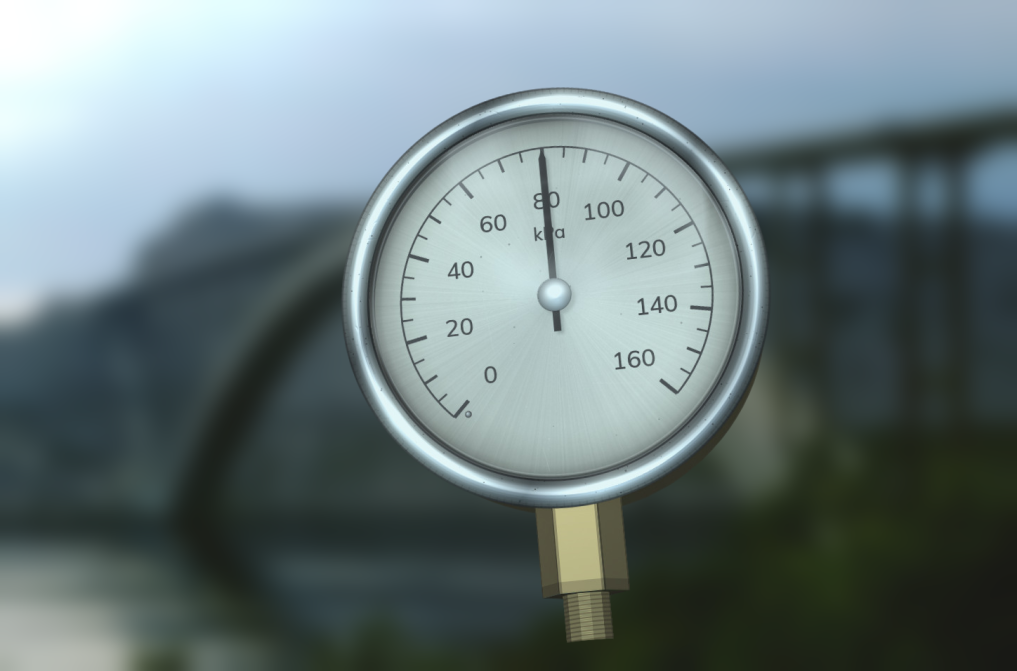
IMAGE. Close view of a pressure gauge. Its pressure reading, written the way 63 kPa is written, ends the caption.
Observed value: 80 kPa
